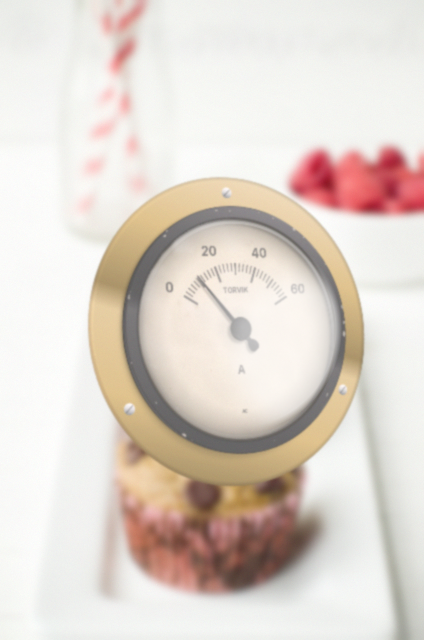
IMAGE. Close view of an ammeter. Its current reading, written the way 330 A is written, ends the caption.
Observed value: 10 A
